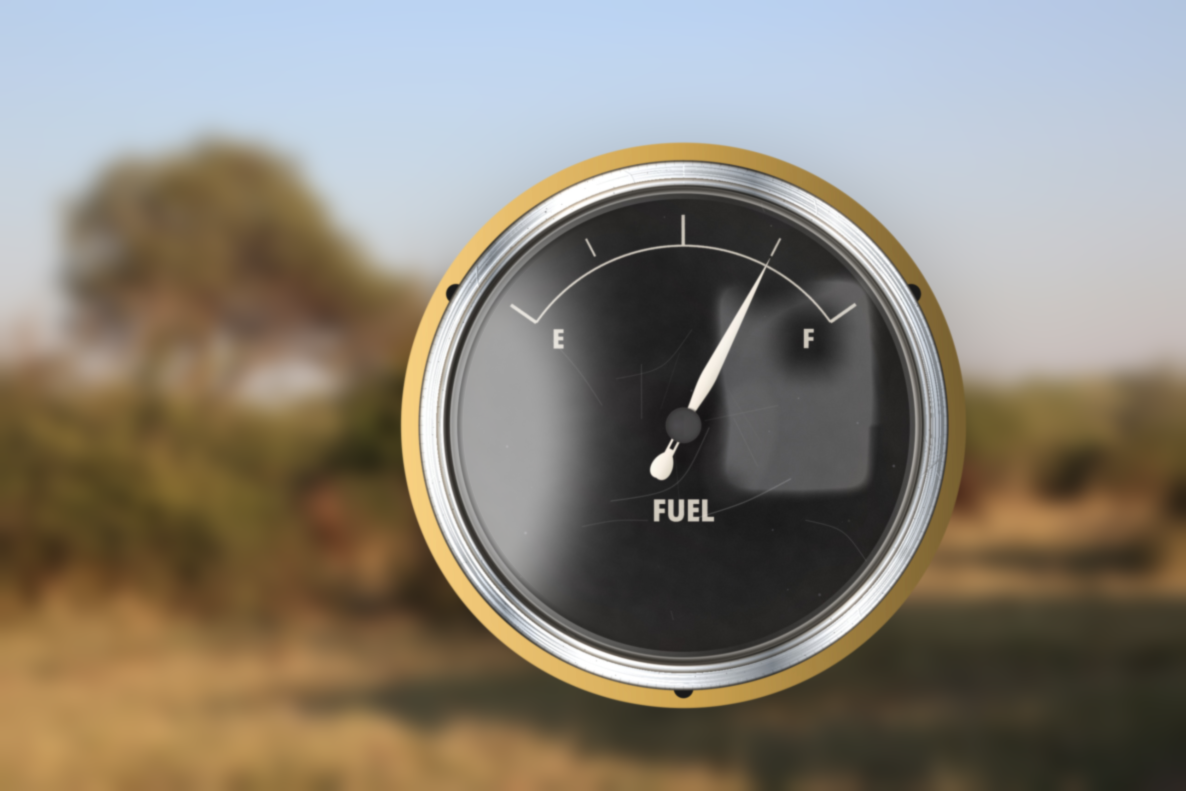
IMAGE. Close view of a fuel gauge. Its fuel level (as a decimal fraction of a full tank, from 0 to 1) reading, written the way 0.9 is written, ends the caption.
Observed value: 0.75
